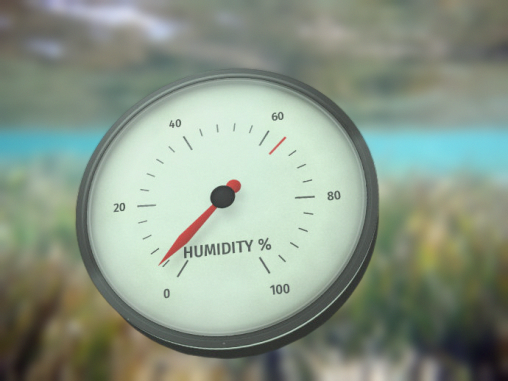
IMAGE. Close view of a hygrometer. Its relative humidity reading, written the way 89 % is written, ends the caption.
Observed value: 4 %
